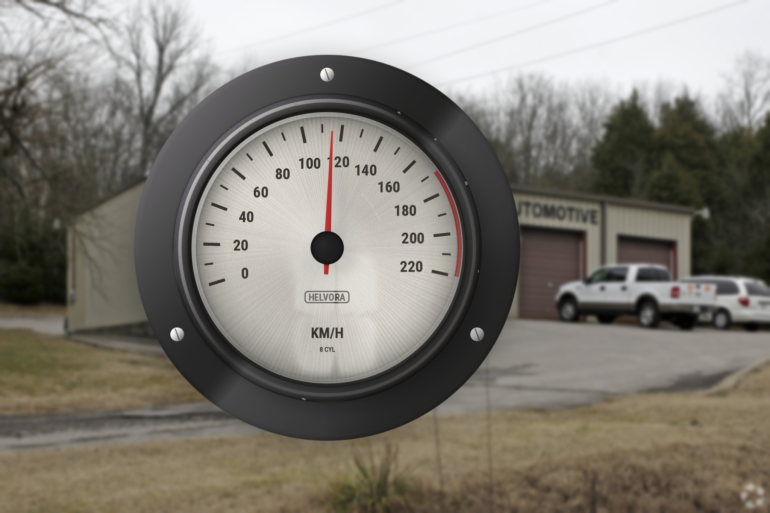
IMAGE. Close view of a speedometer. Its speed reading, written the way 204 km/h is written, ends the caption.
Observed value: 115 km/h
